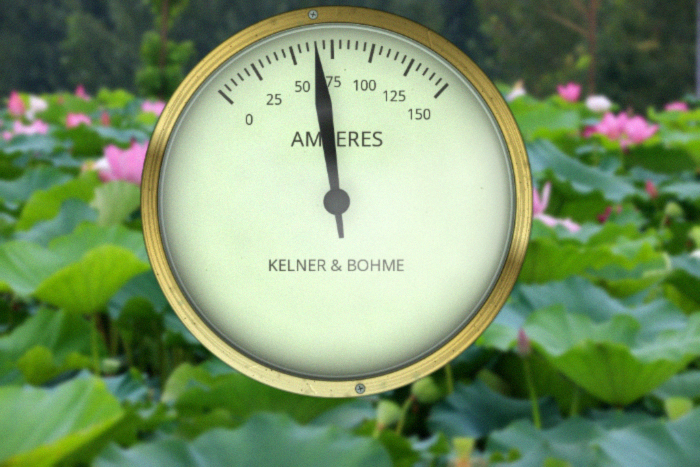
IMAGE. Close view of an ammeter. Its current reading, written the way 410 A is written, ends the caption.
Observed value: 65 A
